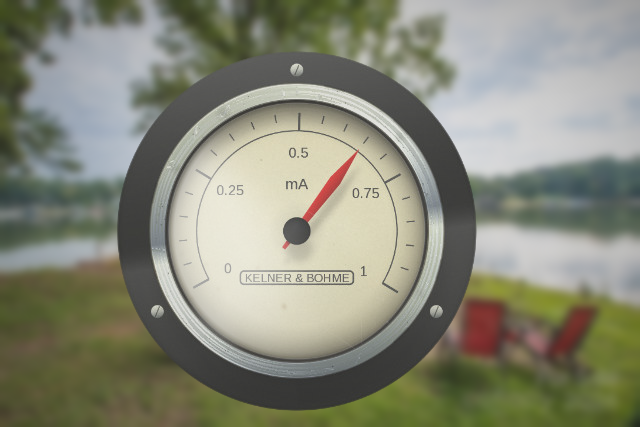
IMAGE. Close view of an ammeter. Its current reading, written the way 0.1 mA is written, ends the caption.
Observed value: 0.65 mA
